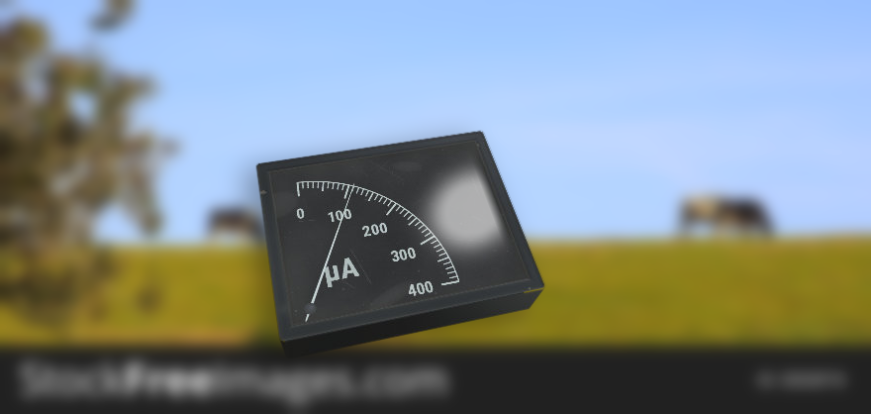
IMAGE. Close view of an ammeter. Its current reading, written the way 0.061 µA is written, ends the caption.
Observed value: 110 µA
